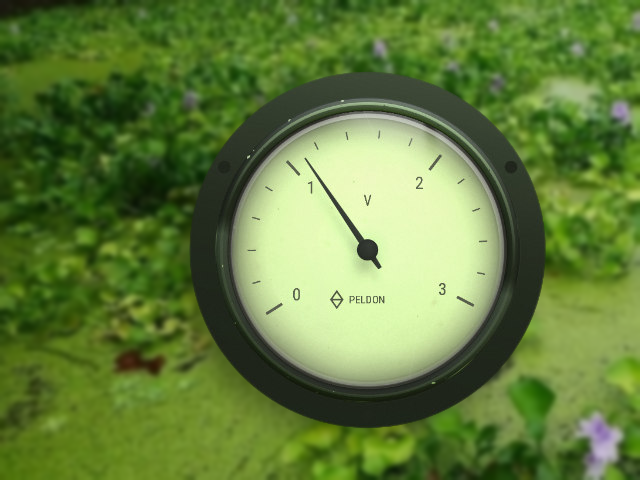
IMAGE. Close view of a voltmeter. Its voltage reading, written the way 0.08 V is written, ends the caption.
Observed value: 1.1 V
